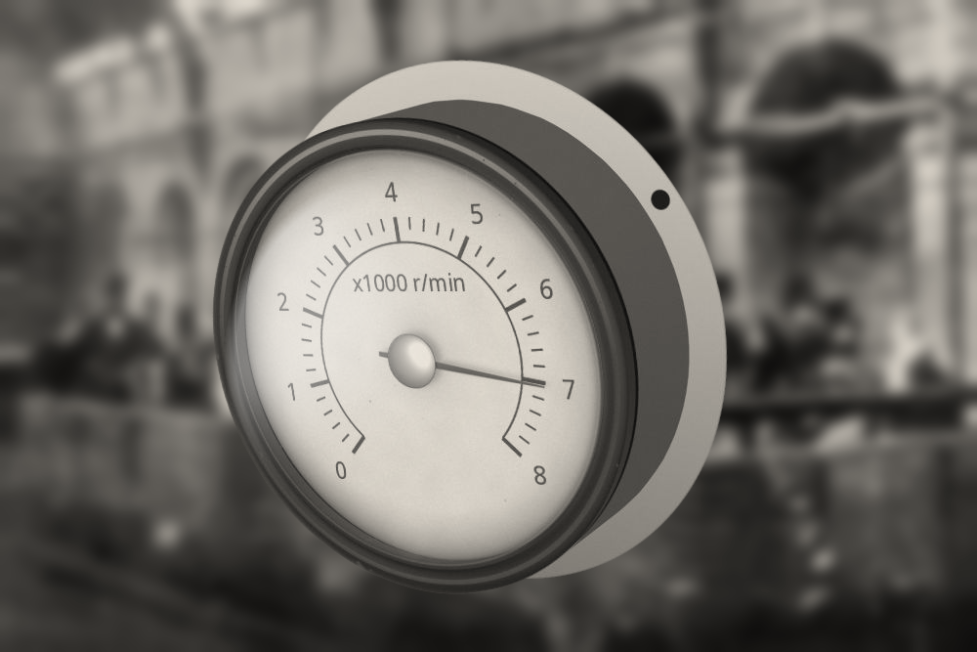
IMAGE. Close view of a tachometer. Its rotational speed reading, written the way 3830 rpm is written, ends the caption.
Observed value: 7000 rpm
